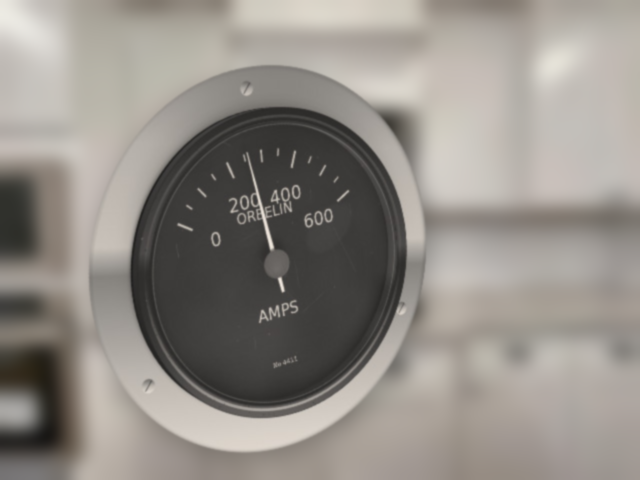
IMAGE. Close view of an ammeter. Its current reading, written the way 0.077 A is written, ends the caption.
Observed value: 250 A
